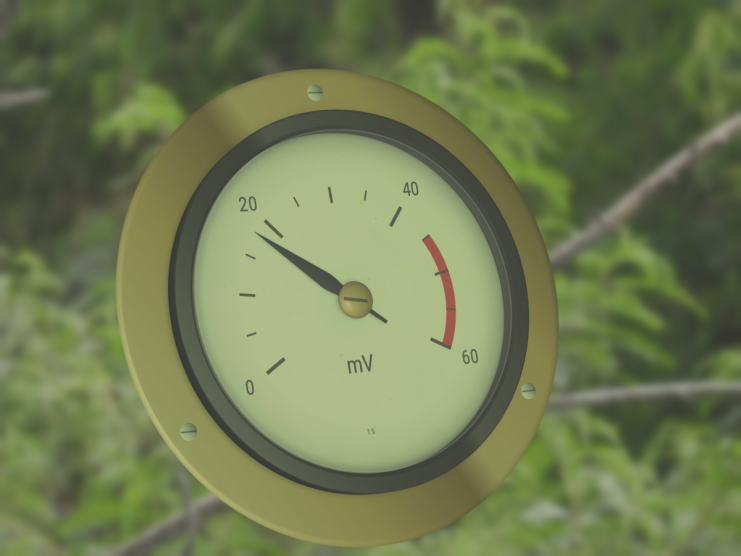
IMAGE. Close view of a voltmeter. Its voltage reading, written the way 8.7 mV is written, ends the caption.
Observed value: 17.5 mV
